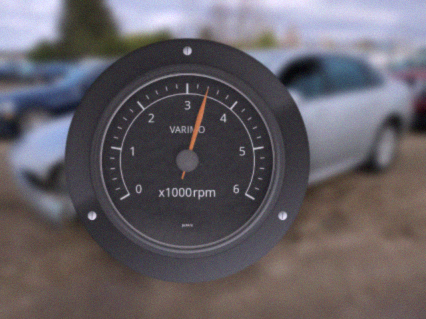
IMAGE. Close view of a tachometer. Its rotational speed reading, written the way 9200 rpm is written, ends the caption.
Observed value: 3400 rpm
